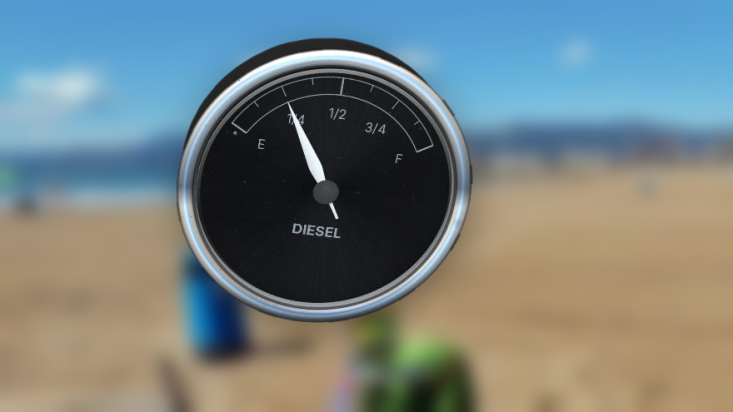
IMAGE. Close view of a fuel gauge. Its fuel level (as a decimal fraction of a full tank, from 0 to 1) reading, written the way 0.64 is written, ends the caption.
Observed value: 0.25
